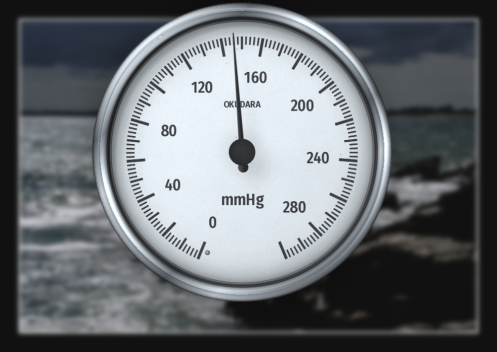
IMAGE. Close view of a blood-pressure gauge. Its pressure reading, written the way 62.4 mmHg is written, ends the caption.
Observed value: 146 mmHg
